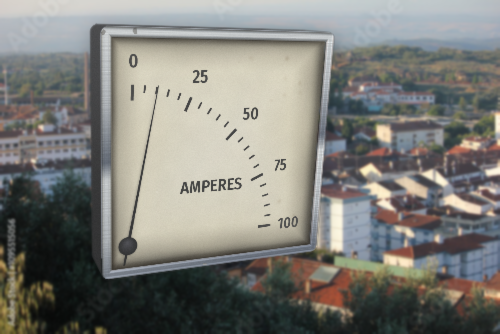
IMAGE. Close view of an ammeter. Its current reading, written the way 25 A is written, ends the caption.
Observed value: 10 A
